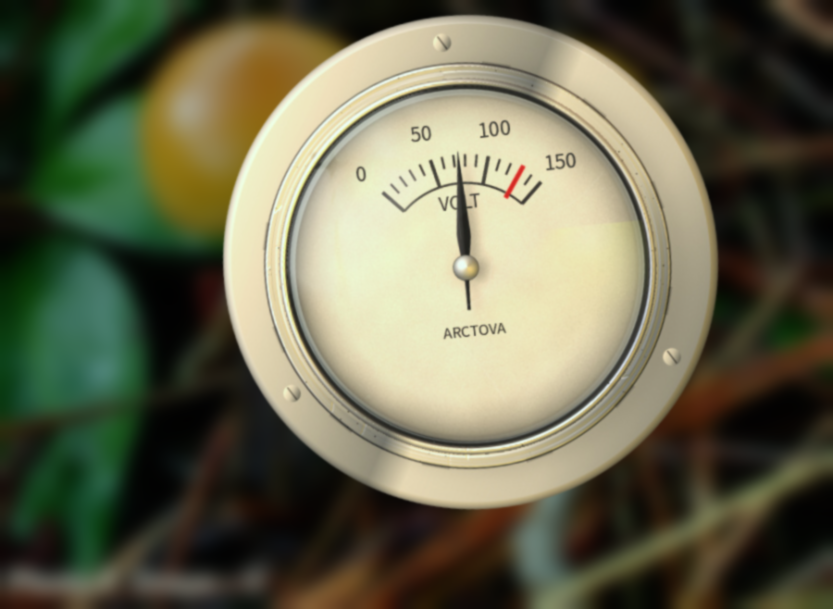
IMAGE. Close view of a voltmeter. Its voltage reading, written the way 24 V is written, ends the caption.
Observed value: 75 V
